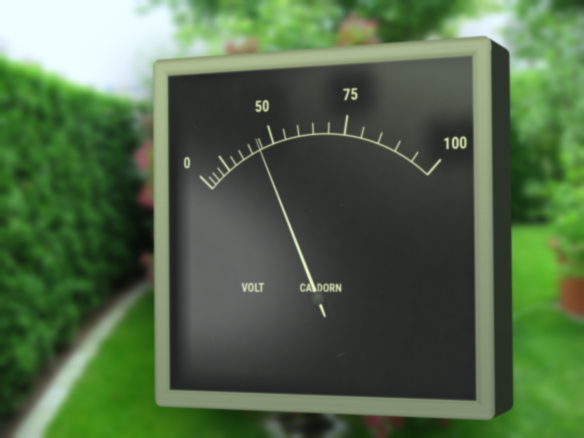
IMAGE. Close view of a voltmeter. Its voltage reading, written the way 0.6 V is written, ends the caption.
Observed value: 45 V
